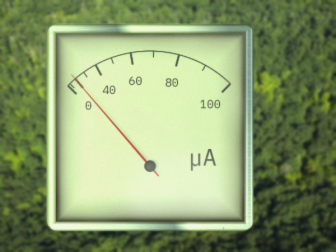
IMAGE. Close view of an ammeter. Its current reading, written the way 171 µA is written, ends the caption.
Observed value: 20 µA
